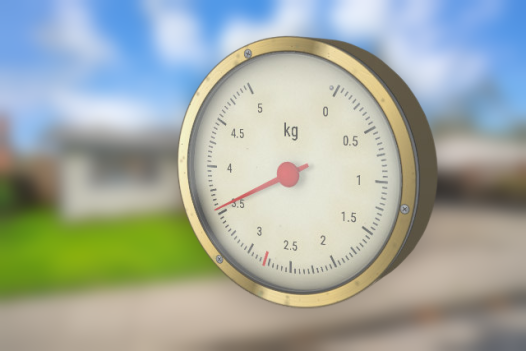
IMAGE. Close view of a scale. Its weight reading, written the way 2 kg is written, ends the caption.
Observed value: 3.55 kg
